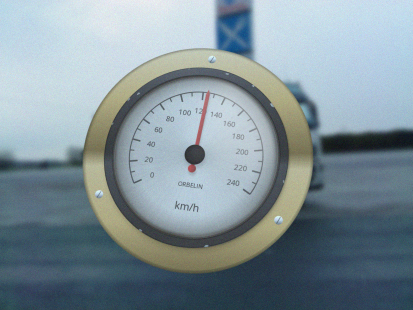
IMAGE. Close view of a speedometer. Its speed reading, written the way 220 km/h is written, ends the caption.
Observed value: 125 km/h
